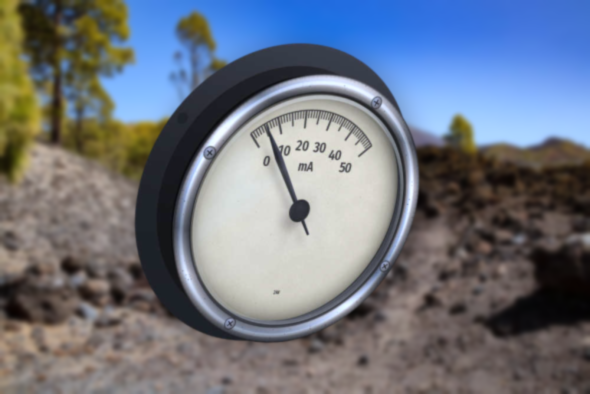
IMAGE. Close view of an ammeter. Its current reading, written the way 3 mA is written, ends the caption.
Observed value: 5 mA
